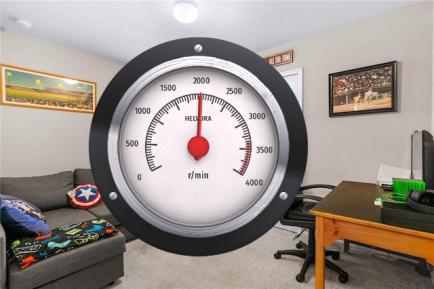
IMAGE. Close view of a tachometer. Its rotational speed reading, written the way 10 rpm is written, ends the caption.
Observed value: 2000 rpm
